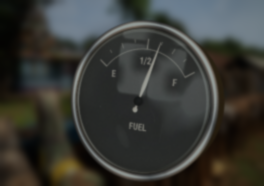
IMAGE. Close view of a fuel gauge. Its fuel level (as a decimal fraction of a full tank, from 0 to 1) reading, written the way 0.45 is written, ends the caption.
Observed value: 0.625
